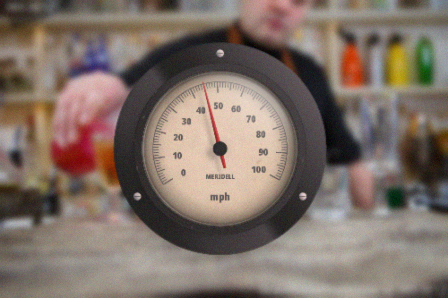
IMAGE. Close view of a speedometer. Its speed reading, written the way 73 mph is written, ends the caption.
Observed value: 45 mph
